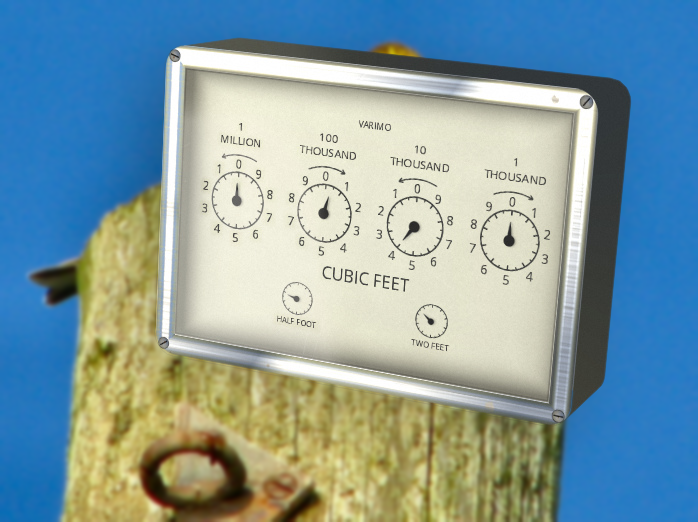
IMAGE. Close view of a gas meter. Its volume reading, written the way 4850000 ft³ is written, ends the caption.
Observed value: 4000 ft³
